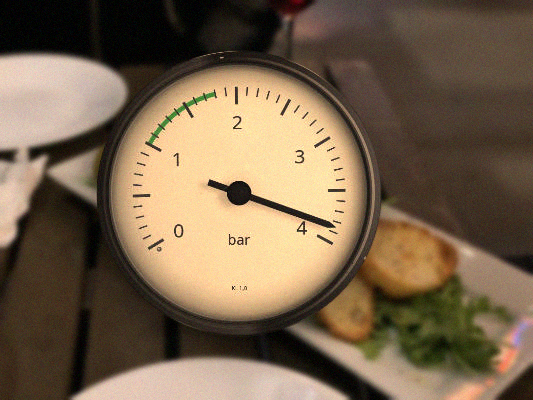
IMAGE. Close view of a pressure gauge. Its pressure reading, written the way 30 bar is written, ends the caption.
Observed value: 3.85 bar
